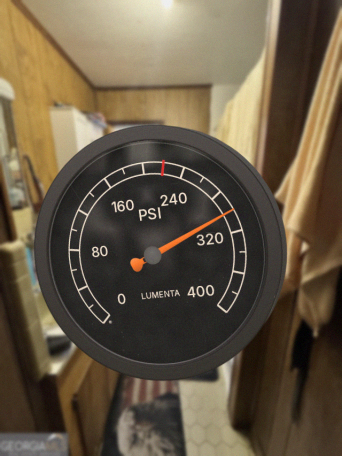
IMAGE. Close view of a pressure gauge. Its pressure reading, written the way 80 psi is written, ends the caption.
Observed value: 300 psi
